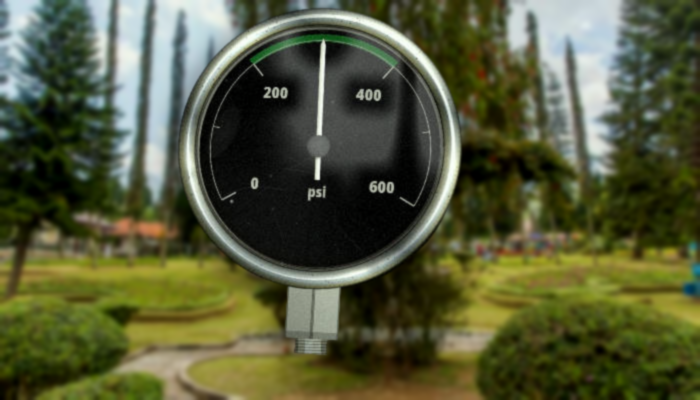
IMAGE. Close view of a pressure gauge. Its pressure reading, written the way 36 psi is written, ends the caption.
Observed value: 300 psi
